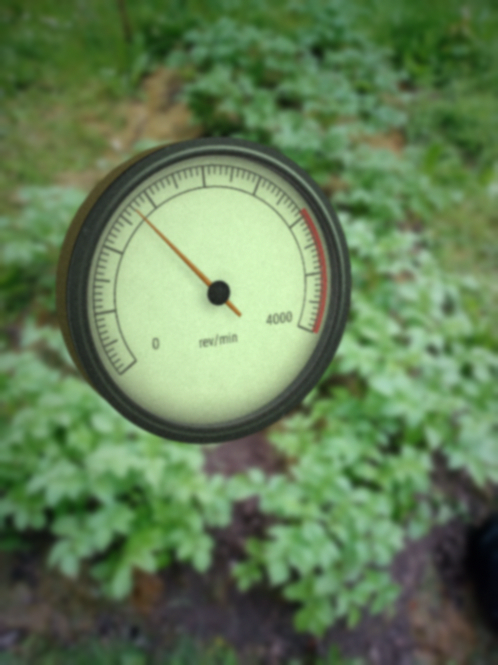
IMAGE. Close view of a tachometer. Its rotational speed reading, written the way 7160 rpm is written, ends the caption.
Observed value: 1350 rpm
